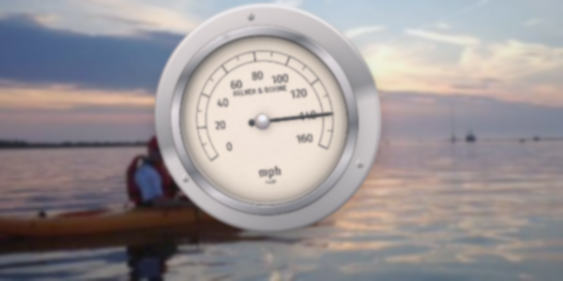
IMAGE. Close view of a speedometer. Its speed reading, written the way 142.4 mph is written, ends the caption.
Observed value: 140 mph
